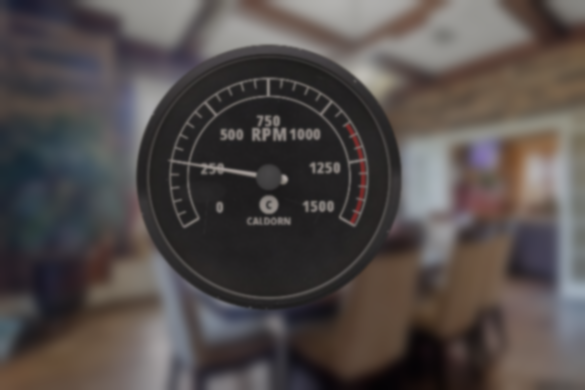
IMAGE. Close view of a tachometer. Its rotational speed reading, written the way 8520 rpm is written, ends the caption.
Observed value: 250 rpm
